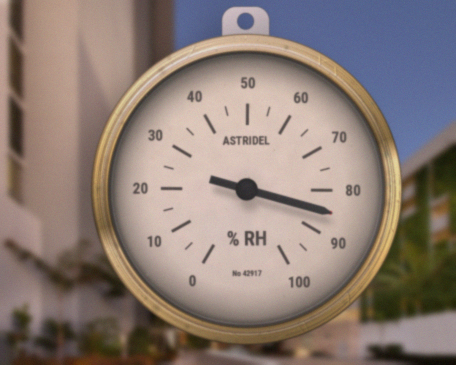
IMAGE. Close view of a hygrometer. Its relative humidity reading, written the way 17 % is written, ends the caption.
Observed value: 85 %
